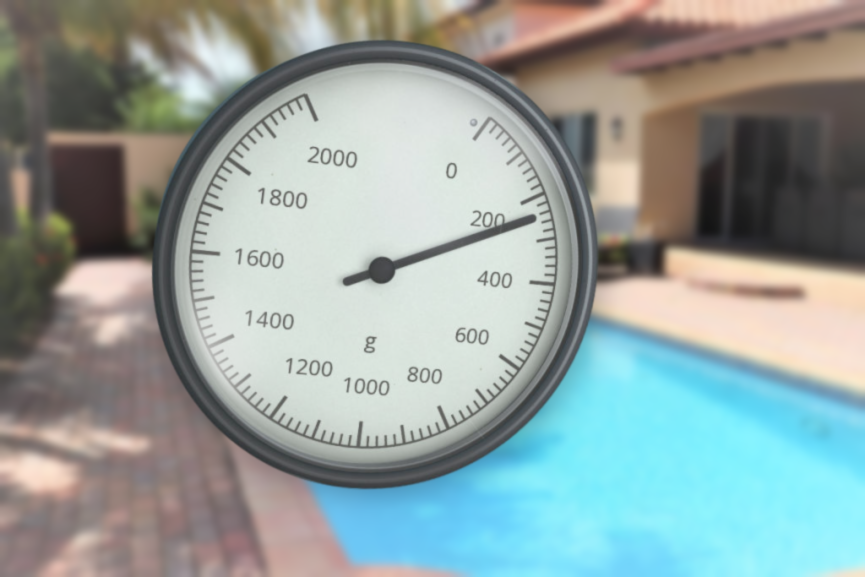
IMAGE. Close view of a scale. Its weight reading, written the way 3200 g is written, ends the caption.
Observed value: 240 g
